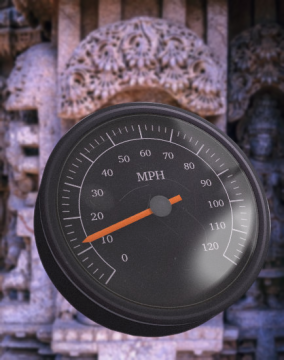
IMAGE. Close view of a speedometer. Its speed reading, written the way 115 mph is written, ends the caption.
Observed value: 12 mph
